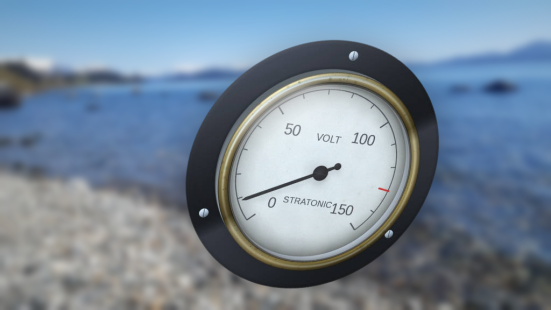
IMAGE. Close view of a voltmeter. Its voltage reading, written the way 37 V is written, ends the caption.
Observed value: 10 V
